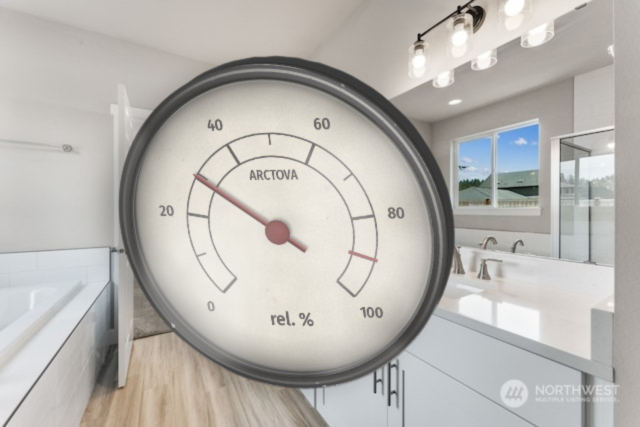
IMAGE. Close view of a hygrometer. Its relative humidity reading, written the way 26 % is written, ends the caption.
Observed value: 30 %
